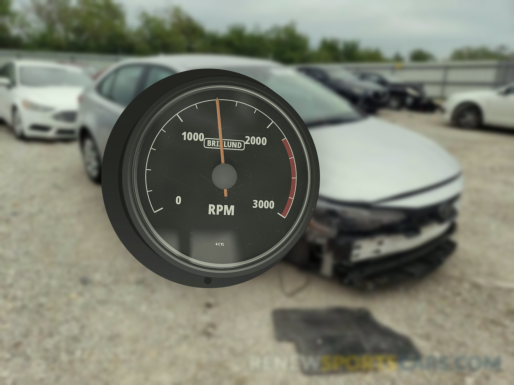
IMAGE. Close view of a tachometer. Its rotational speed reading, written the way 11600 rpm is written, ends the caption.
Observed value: 1400 rpm
